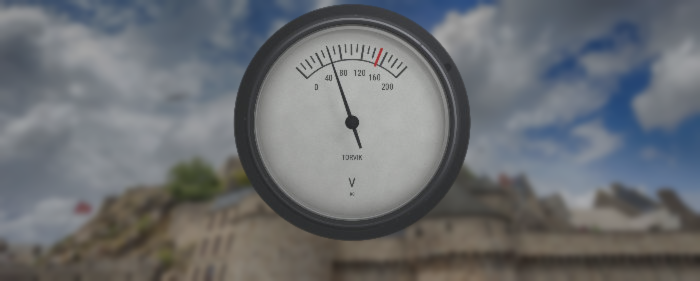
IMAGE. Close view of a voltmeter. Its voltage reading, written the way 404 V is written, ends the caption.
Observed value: 60 V
